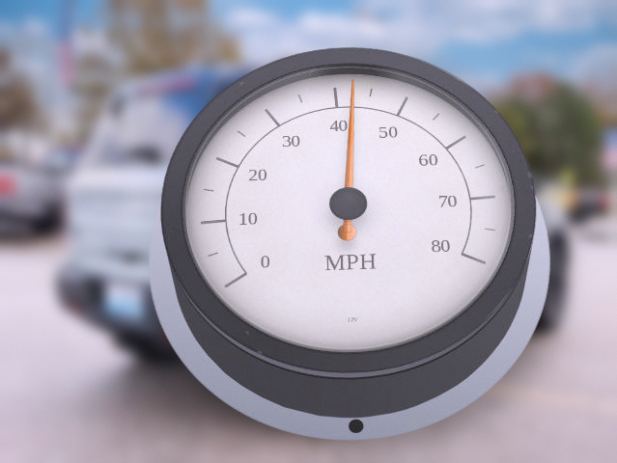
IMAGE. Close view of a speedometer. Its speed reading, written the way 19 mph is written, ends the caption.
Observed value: 42.5 mph
